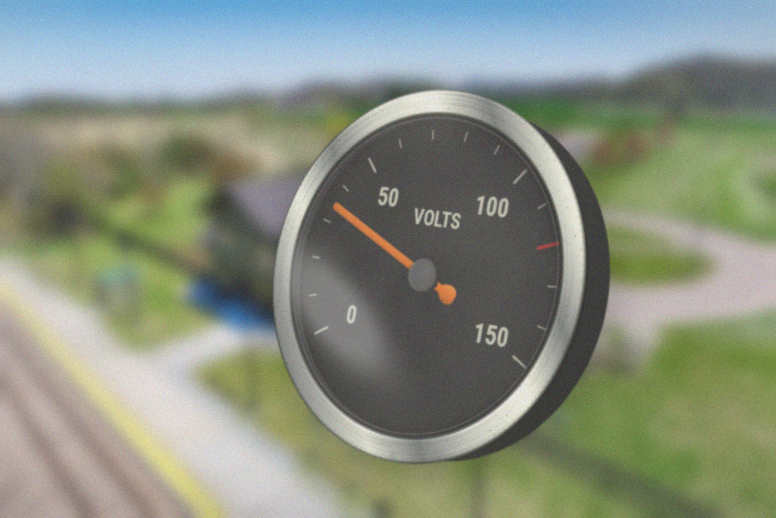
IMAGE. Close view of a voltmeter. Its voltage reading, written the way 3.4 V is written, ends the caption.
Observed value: 35 V
